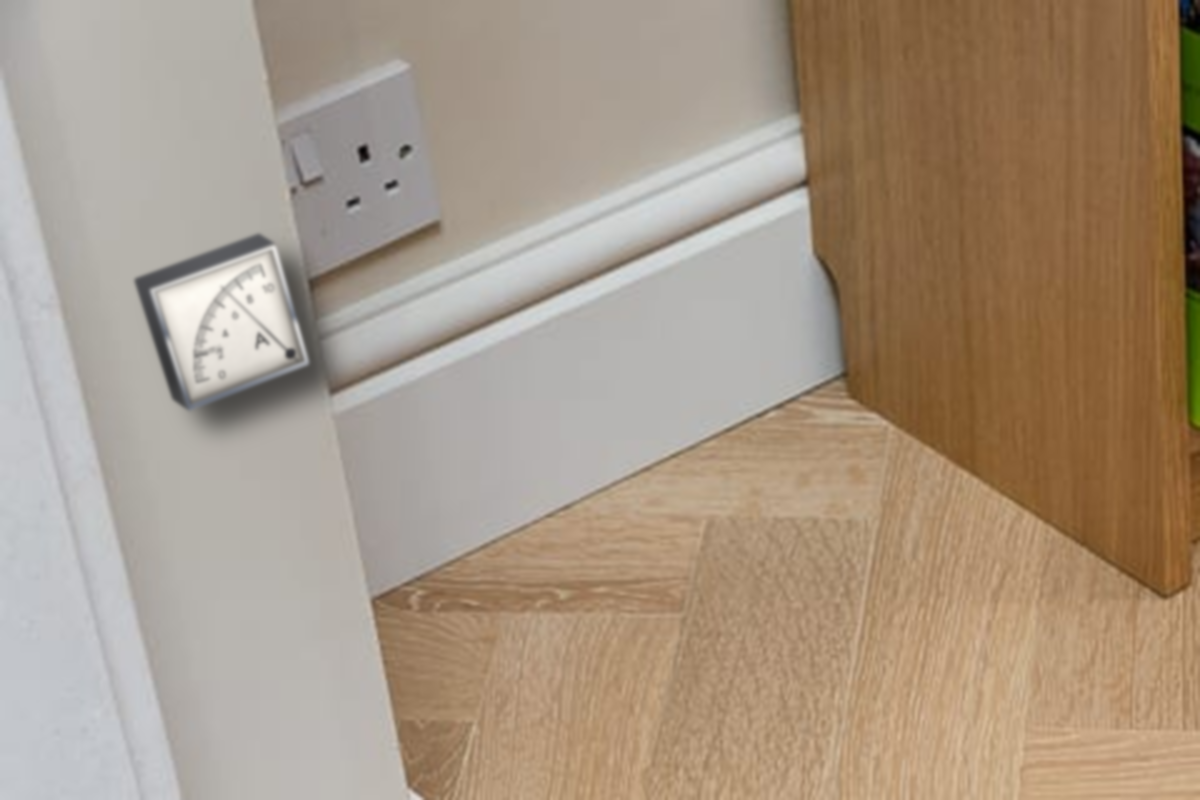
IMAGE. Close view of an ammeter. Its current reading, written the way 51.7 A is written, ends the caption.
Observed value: 7 A
